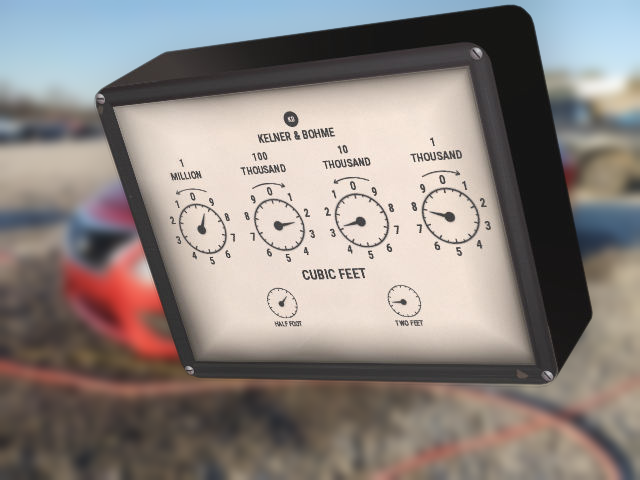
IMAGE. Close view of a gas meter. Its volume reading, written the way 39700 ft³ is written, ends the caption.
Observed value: 922800 ft³
